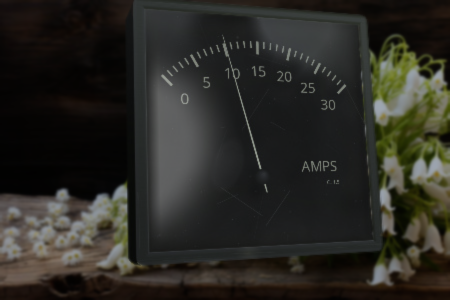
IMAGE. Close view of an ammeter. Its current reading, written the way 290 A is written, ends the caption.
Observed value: 10 A
